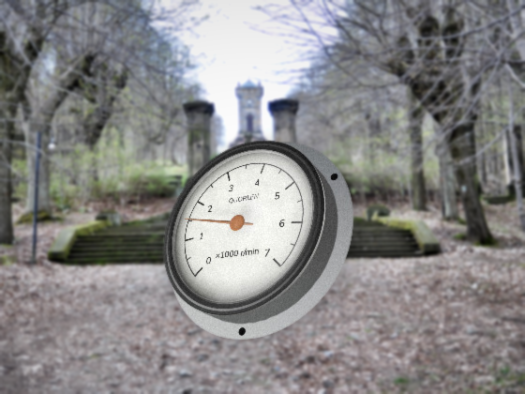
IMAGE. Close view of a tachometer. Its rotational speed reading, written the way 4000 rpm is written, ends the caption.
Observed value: 1500 rpm
